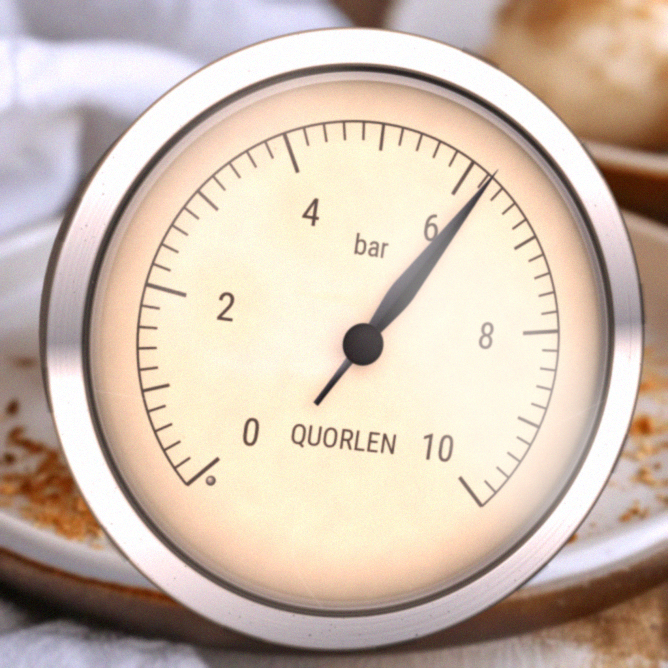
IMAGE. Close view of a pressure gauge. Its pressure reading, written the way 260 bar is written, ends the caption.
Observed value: 6.2 bar
